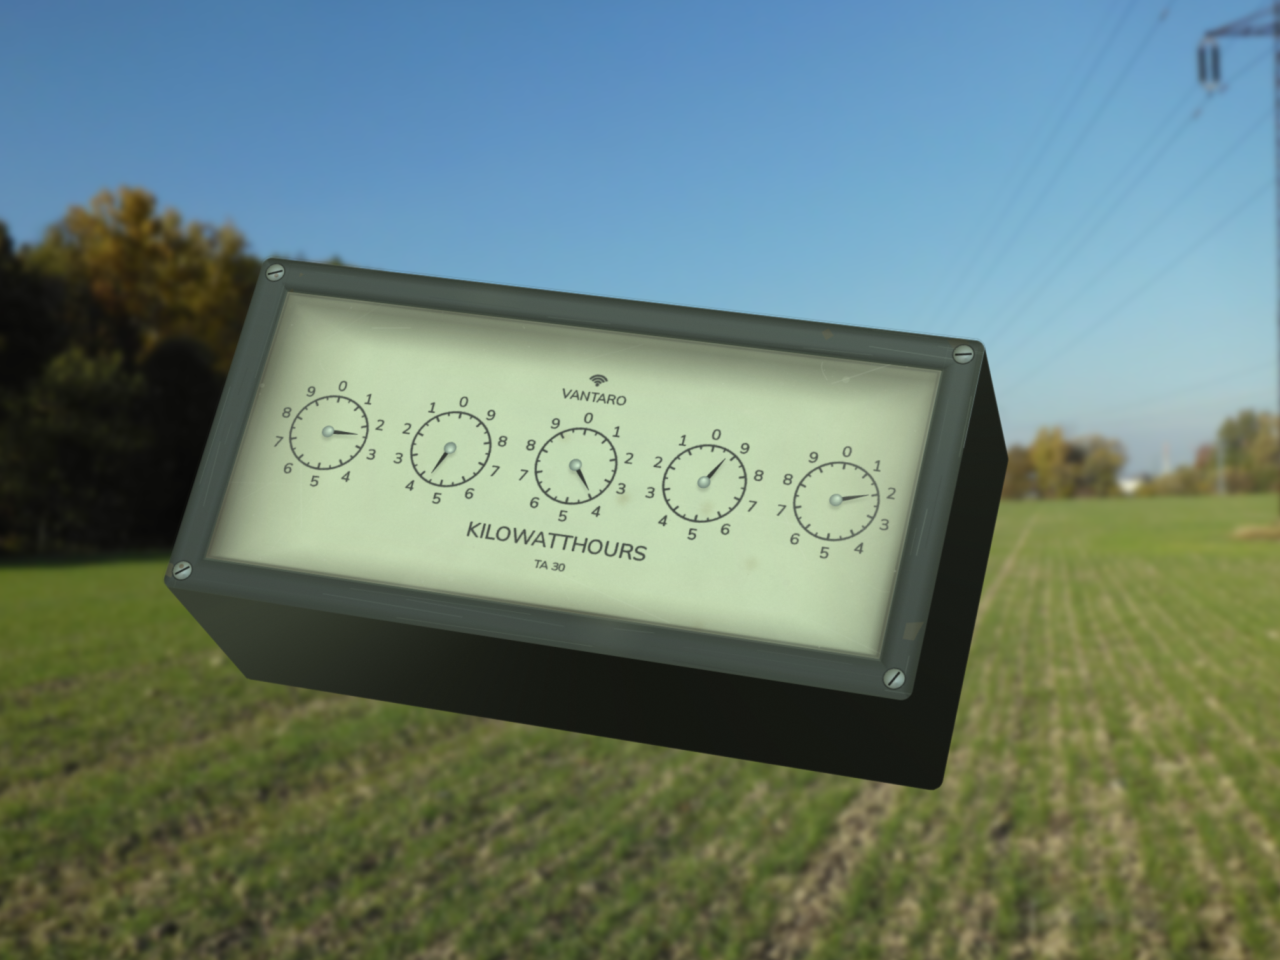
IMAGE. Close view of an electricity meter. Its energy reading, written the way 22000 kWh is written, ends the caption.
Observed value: 24392 kWh
